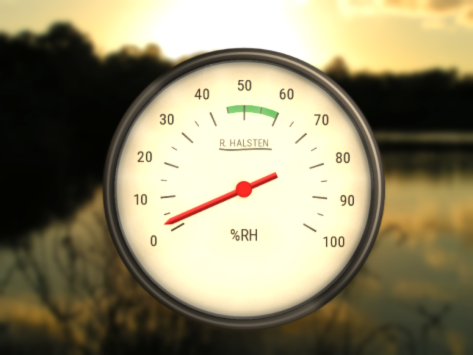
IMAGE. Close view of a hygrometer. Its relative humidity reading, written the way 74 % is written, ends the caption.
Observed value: 2.5 %
